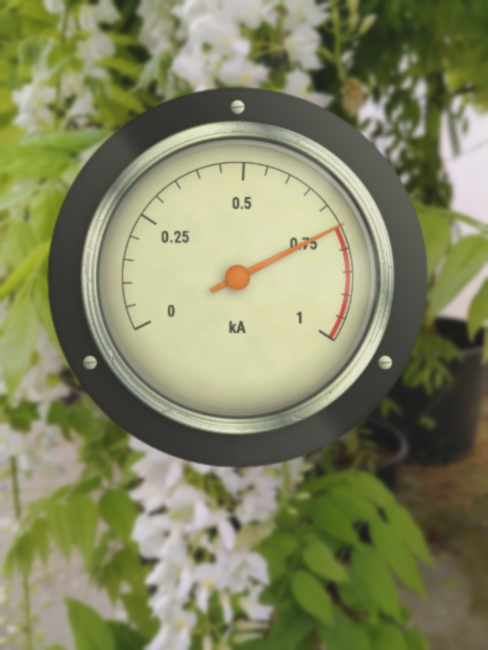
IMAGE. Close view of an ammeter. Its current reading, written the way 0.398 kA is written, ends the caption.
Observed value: 0.75 kA
